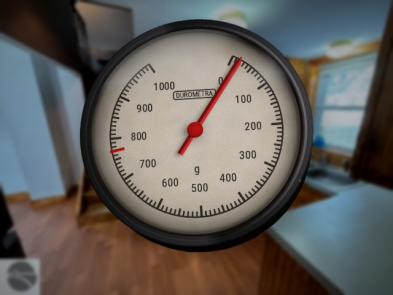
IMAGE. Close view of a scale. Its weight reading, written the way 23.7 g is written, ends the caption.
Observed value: 20 g
